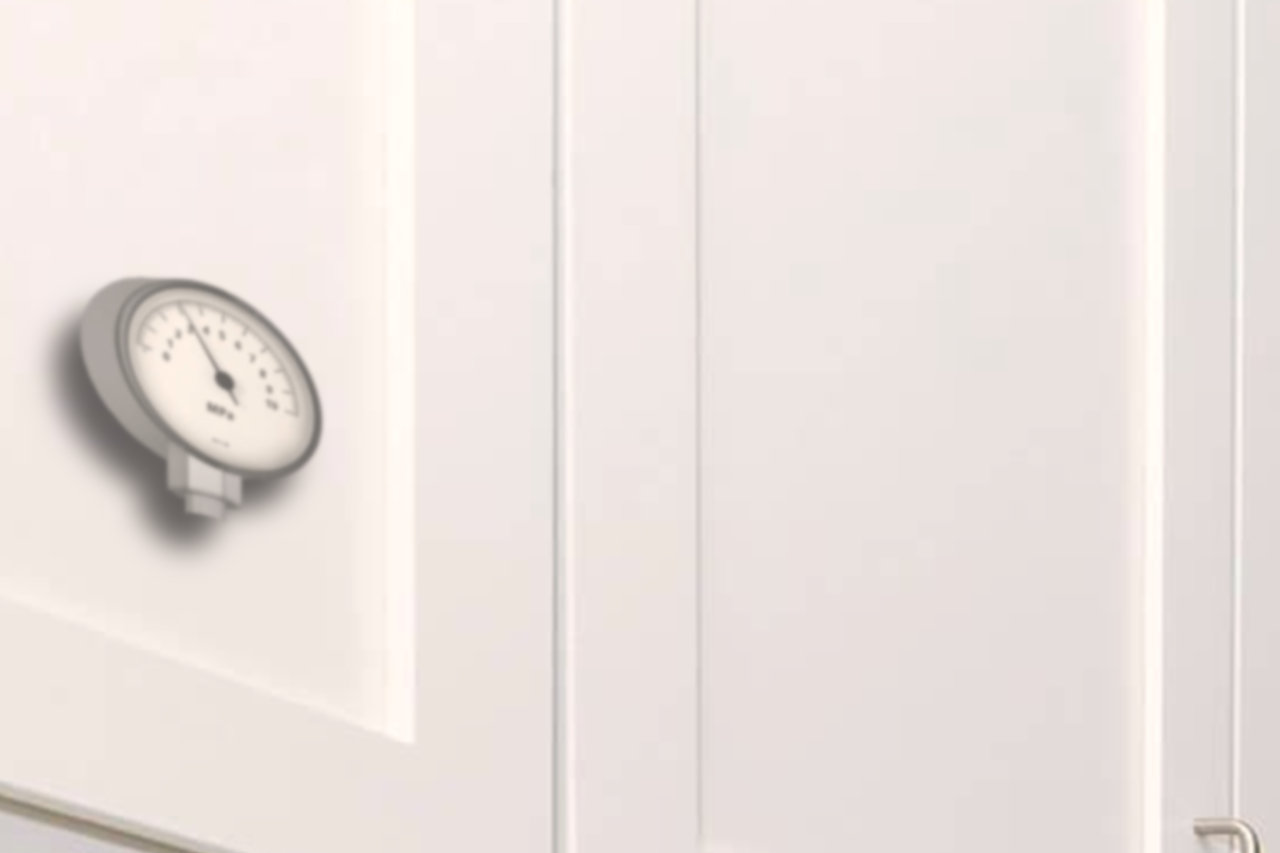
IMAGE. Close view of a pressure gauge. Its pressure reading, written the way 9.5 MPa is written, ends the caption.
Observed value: 3 MPa
